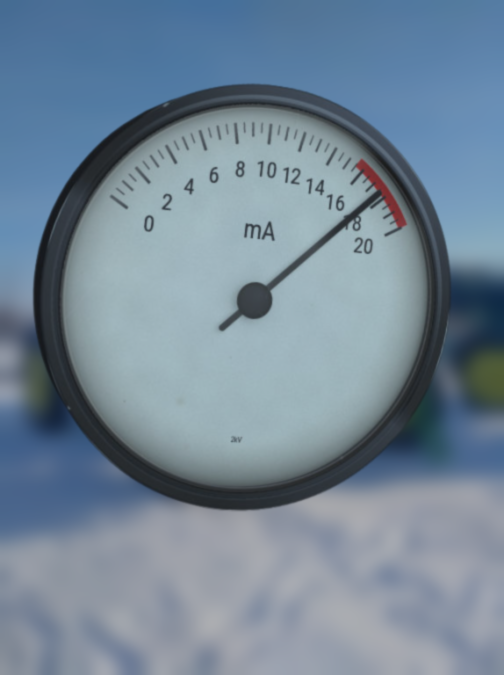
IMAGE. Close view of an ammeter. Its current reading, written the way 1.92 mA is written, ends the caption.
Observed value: 17.5 mA
